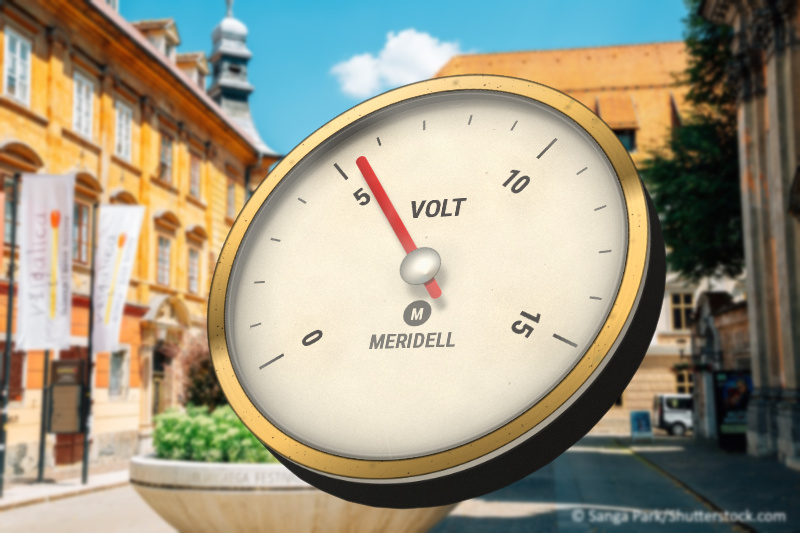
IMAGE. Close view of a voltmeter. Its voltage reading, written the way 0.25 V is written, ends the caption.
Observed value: 5.5 V
